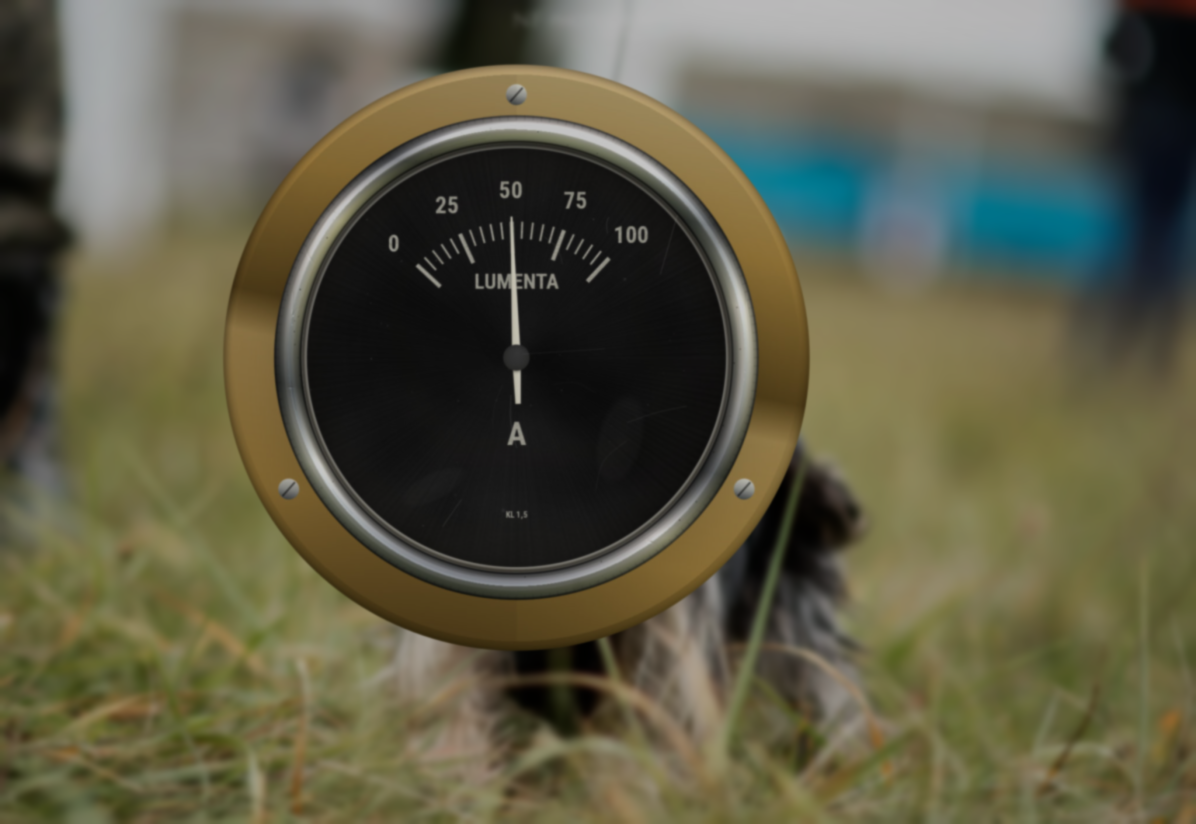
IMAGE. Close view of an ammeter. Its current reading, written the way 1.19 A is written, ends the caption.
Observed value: 50 A
